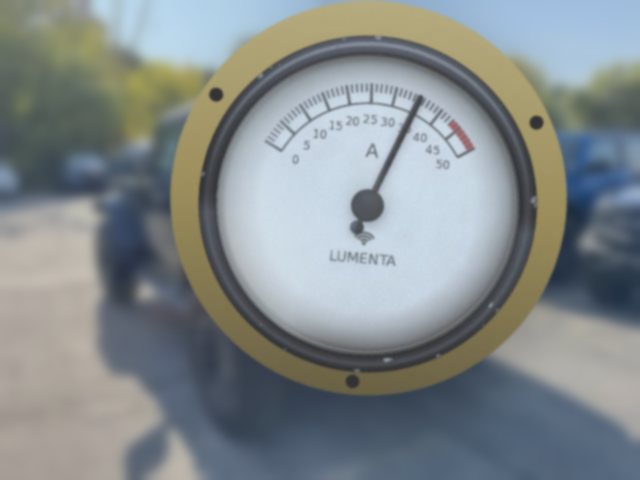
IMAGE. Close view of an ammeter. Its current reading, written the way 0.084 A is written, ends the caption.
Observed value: 35 A
